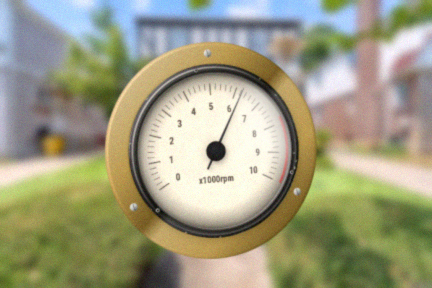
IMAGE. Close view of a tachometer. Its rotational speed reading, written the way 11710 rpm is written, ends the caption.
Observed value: 6200 rpm
